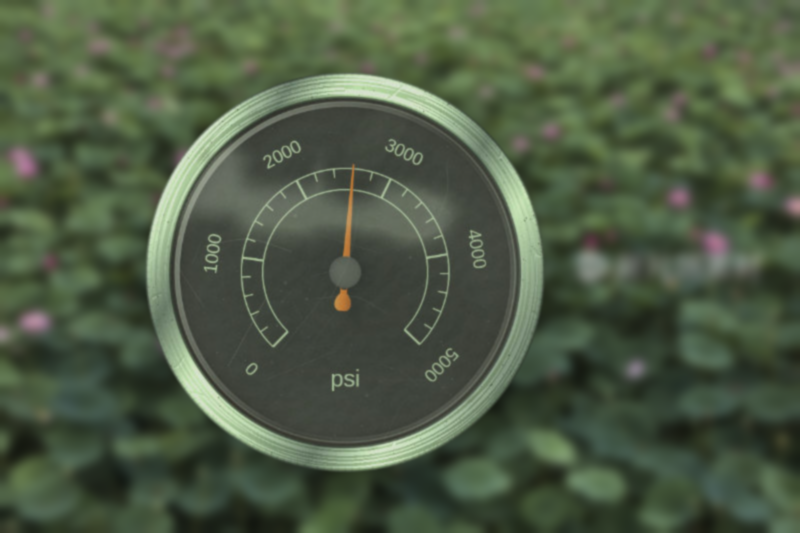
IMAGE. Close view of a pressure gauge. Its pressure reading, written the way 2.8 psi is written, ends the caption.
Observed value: 2600 psi
